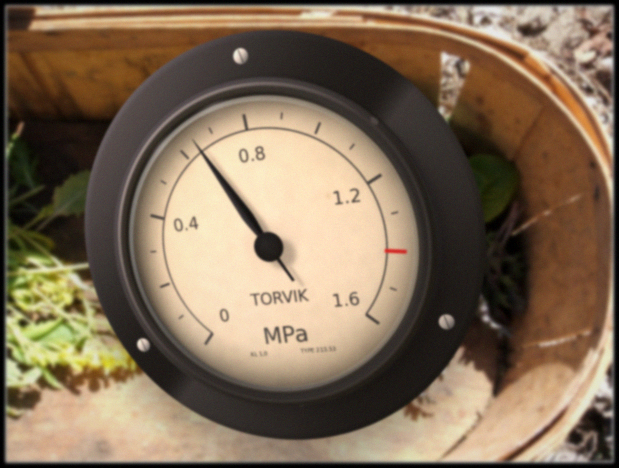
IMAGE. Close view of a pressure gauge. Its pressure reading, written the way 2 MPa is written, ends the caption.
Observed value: 0.65 MPa
